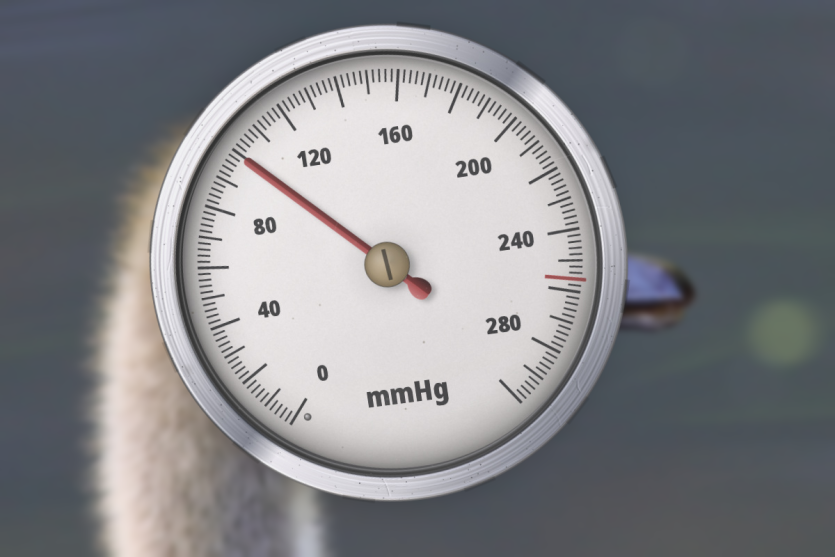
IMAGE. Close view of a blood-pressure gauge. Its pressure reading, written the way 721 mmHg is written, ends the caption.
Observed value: 100 mmHg
